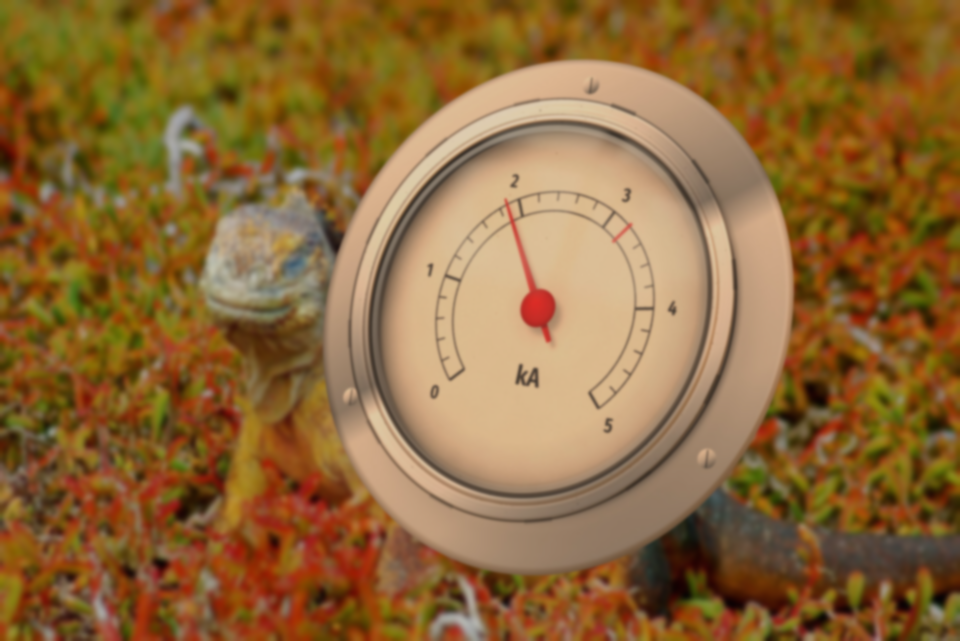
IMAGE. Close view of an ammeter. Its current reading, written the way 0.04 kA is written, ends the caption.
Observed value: 1.9 kA
